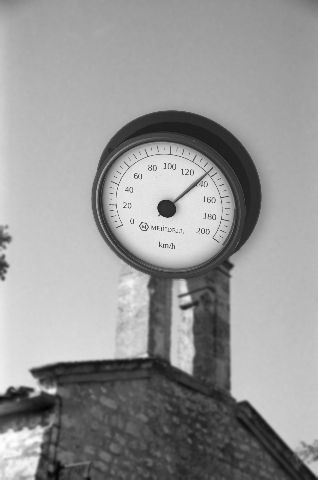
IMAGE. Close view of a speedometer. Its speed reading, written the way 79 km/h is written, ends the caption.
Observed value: 135 km/h
